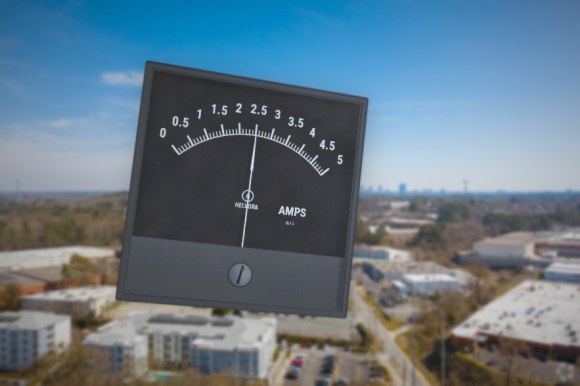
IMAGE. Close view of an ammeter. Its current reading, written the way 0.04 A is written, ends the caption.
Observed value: 2.5 A
